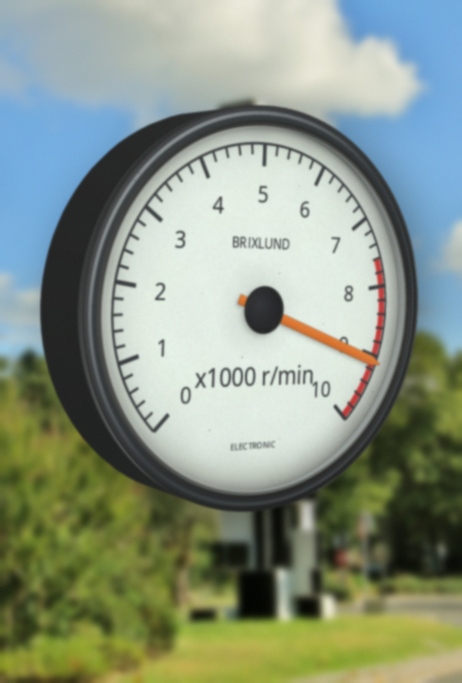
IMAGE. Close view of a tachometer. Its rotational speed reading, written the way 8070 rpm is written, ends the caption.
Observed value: 9100 rpm
